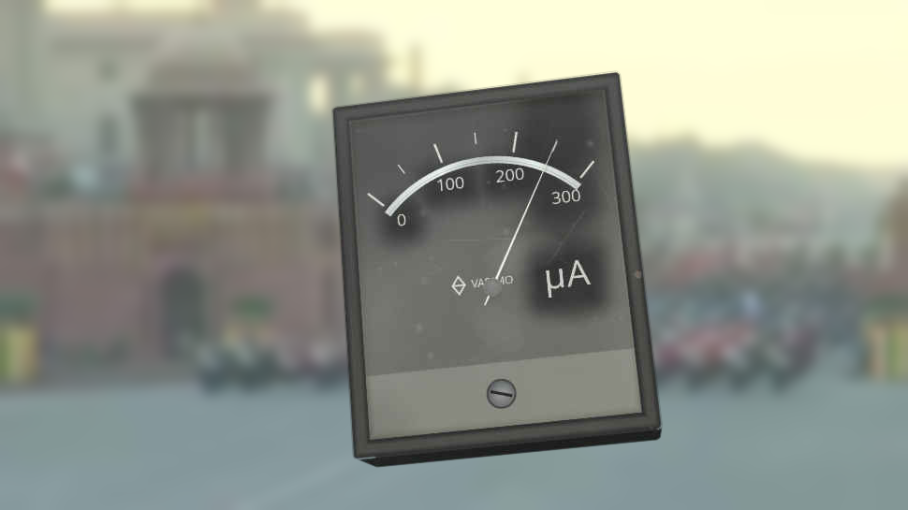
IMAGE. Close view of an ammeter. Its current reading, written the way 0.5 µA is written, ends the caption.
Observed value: 250 µA
